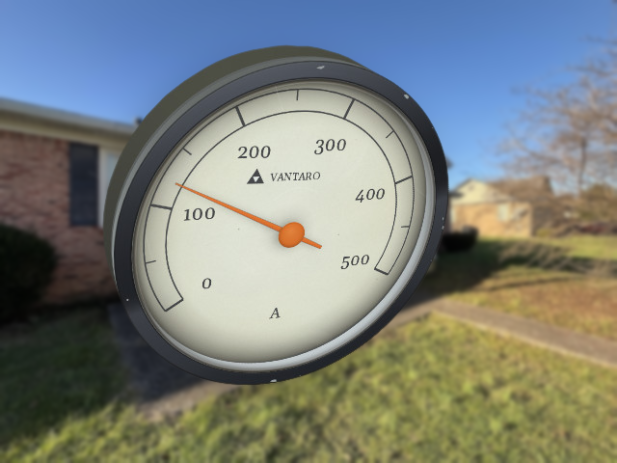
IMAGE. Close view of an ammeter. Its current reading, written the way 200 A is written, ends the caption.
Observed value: 125 A
